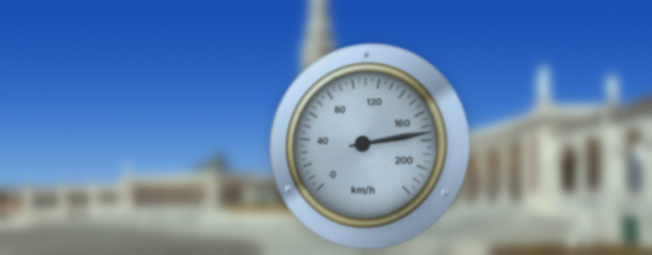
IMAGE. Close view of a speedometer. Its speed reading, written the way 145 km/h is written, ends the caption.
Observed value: 175 km/h
